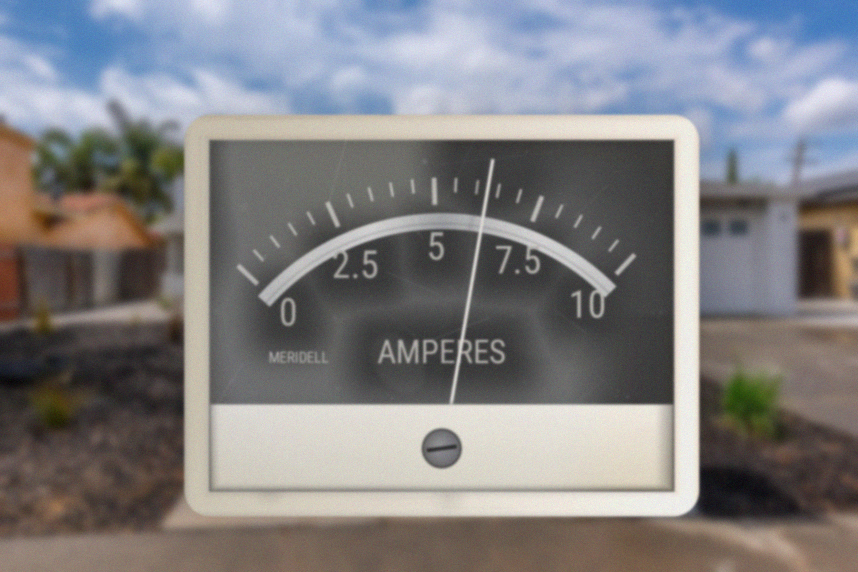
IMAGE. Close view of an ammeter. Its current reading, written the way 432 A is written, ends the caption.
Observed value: 6.25 A
